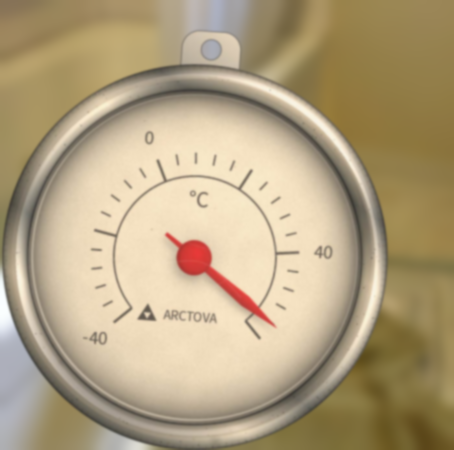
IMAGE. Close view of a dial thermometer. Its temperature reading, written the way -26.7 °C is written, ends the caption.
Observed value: 56 °C
